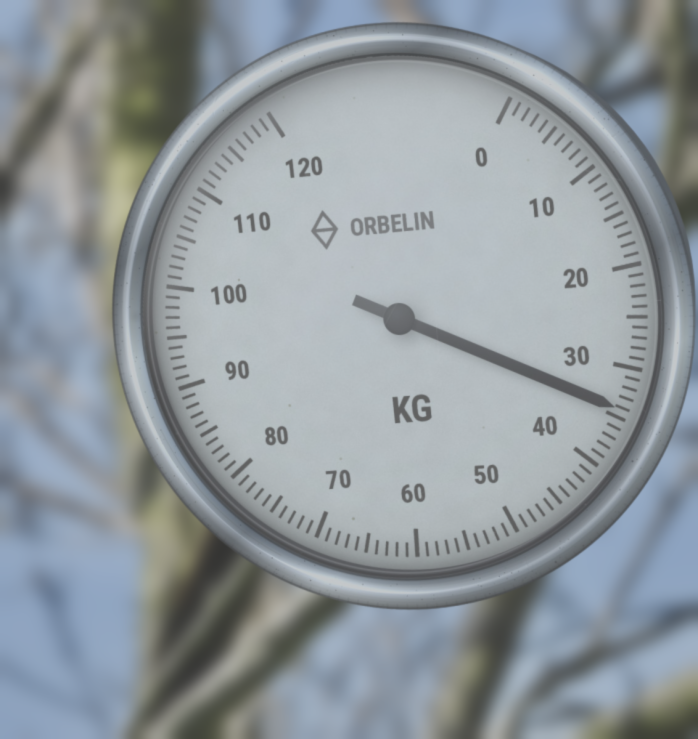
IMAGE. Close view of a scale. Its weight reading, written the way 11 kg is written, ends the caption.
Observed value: 34 kg
